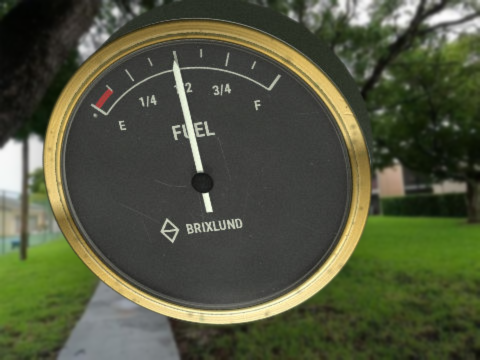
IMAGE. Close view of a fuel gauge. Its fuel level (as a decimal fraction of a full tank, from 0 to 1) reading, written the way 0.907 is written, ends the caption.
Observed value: 0.5
